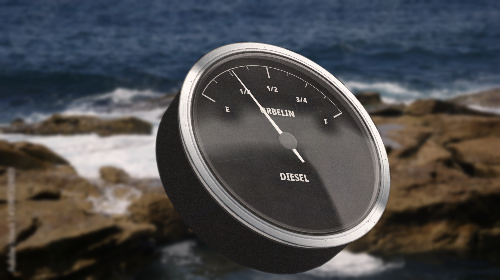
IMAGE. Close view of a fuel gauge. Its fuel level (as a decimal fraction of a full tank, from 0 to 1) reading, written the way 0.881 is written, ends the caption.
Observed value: 0.25
